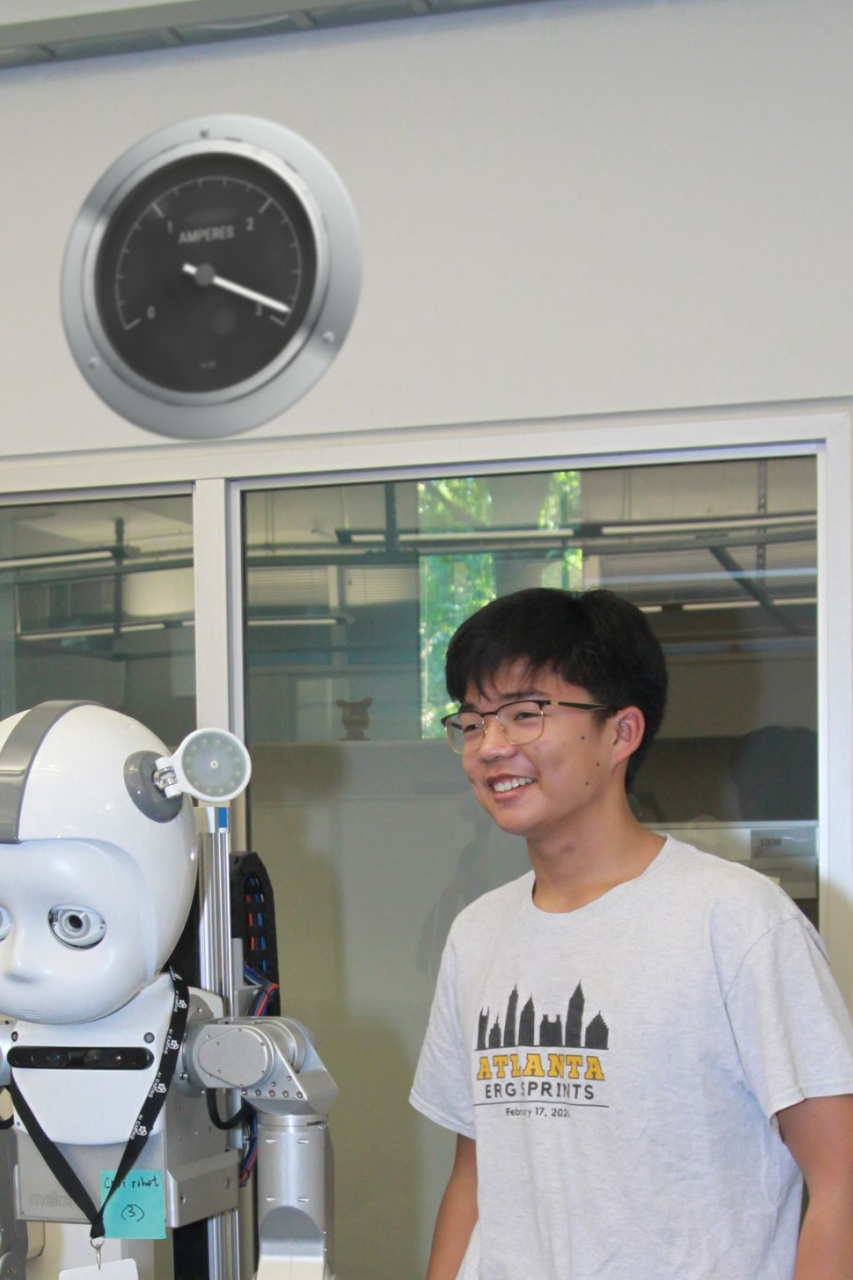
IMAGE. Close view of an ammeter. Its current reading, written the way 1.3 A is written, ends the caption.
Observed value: 2.9 A
